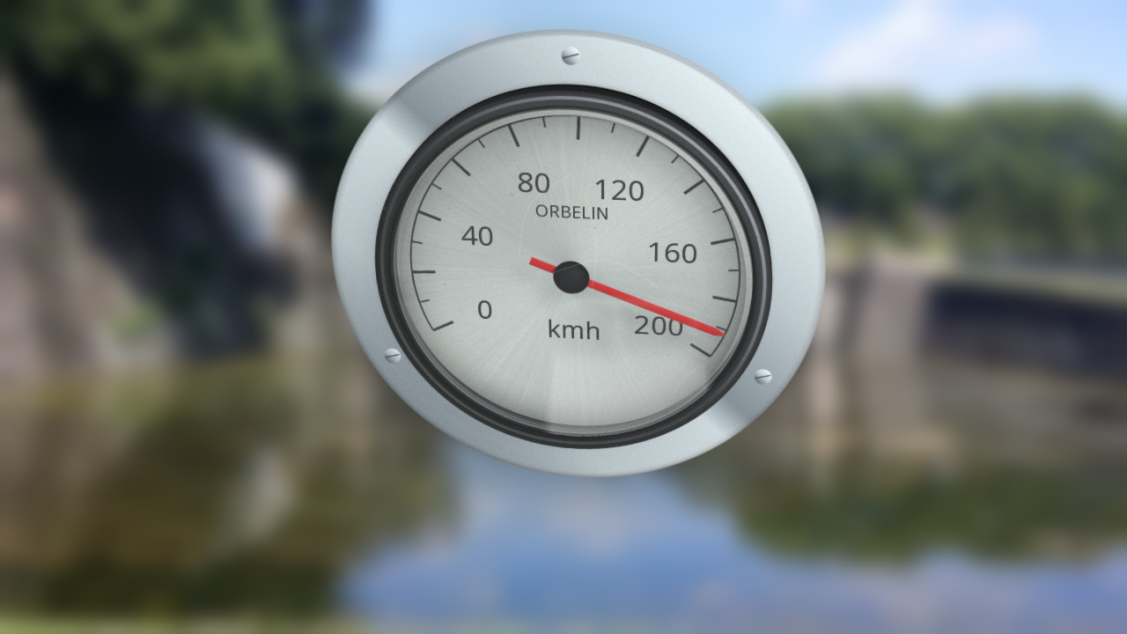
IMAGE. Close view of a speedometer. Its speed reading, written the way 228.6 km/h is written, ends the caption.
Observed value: 190 km/h
